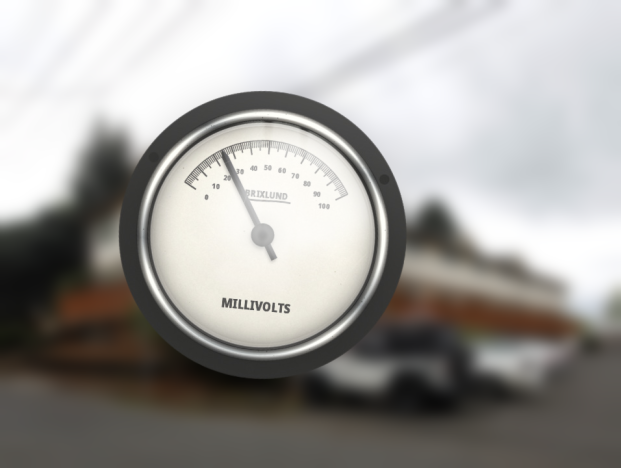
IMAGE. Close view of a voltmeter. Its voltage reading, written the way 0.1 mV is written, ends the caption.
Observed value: 25 mV
